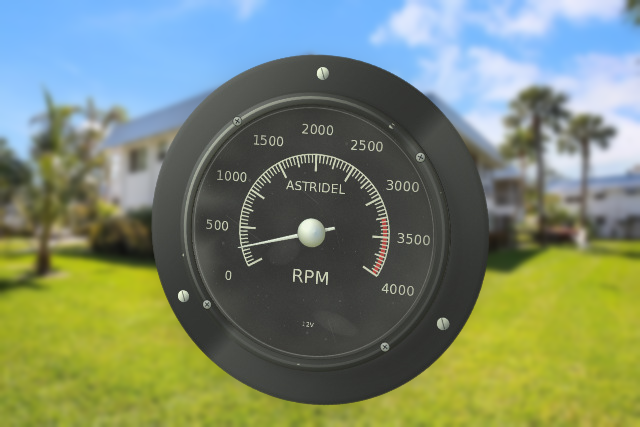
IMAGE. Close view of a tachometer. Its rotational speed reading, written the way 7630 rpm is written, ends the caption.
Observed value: 250 rpm
